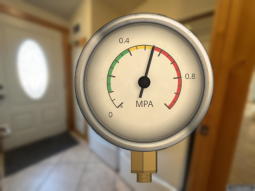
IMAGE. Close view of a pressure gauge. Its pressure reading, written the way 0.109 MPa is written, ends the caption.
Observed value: 0.55 MPa
